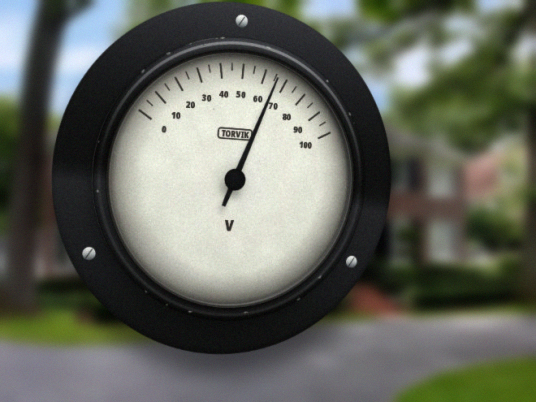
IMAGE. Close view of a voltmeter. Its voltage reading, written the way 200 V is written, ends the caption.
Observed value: 65 V
